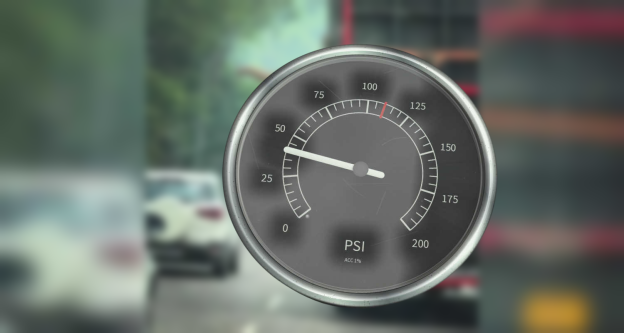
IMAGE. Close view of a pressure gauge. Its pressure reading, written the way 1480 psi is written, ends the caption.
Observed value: 40 psi
